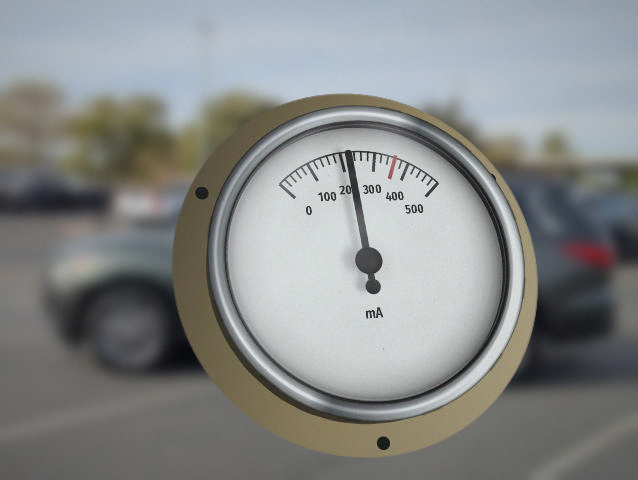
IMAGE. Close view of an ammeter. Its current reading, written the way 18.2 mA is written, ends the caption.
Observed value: 220 mA
